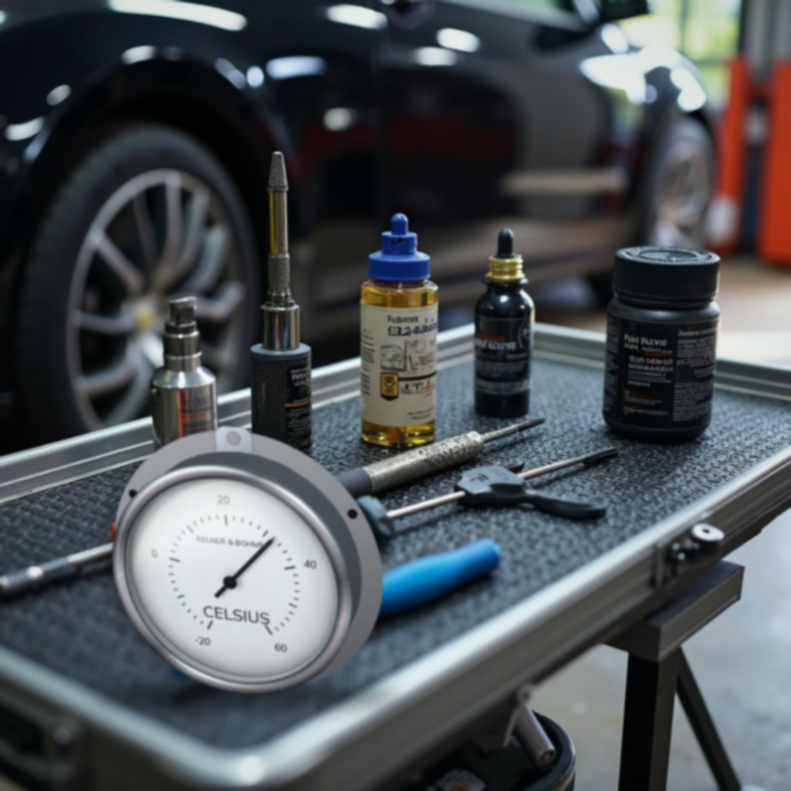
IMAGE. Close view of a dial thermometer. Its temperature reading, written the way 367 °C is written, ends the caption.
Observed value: 32 °C
